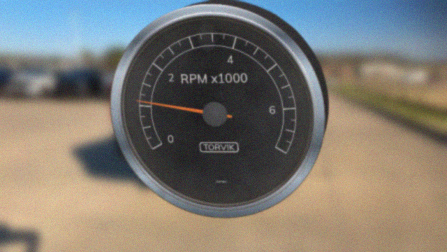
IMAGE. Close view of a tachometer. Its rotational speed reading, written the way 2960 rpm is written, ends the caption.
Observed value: 1125 rpm
